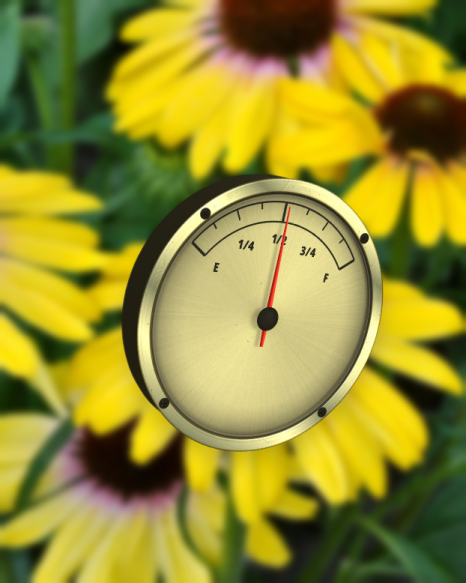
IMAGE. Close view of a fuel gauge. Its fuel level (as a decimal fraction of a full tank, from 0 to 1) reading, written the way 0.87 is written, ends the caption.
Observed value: 0.5
